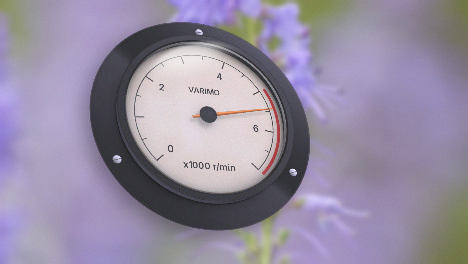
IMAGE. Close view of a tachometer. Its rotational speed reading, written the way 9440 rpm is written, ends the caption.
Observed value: 5500 rpm
